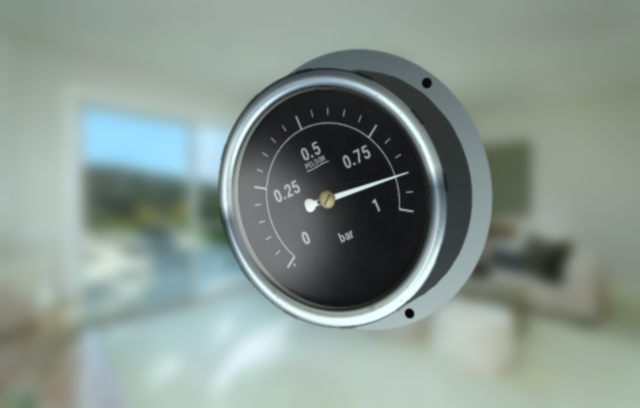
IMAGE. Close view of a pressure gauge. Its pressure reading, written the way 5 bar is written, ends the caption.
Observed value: 0.9 bar
